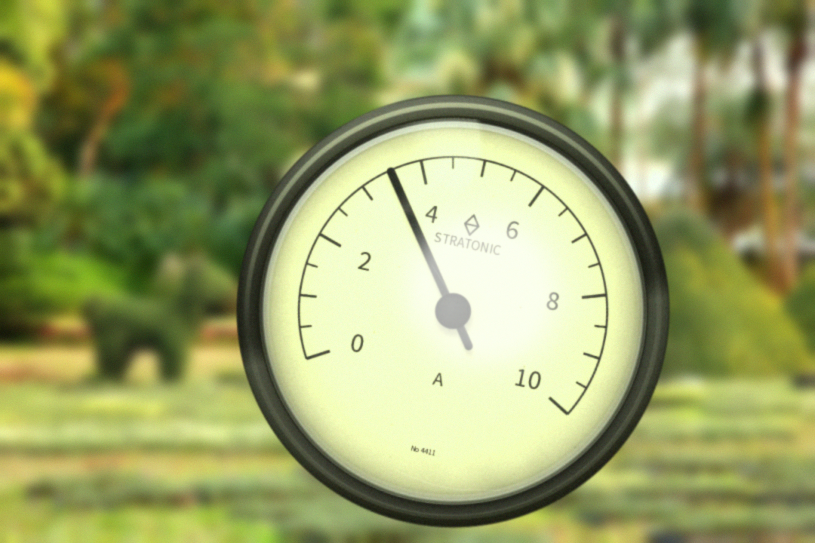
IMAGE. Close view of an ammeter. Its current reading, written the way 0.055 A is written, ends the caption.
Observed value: 3.5 A
